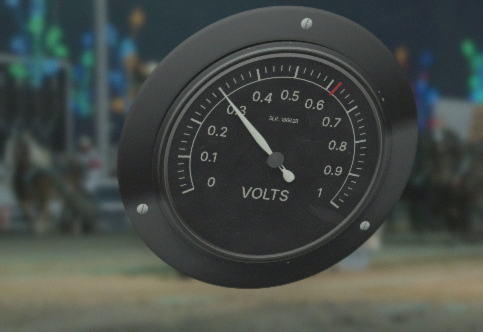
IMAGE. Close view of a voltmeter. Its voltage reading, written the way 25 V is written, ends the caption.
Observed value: 0.3 V
